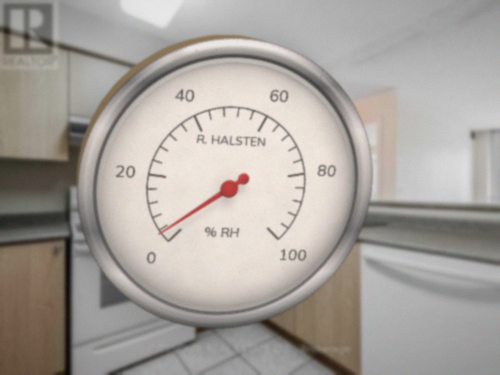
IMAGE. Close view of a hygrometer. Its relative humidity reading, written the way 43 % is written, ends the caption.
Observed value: 4 %
